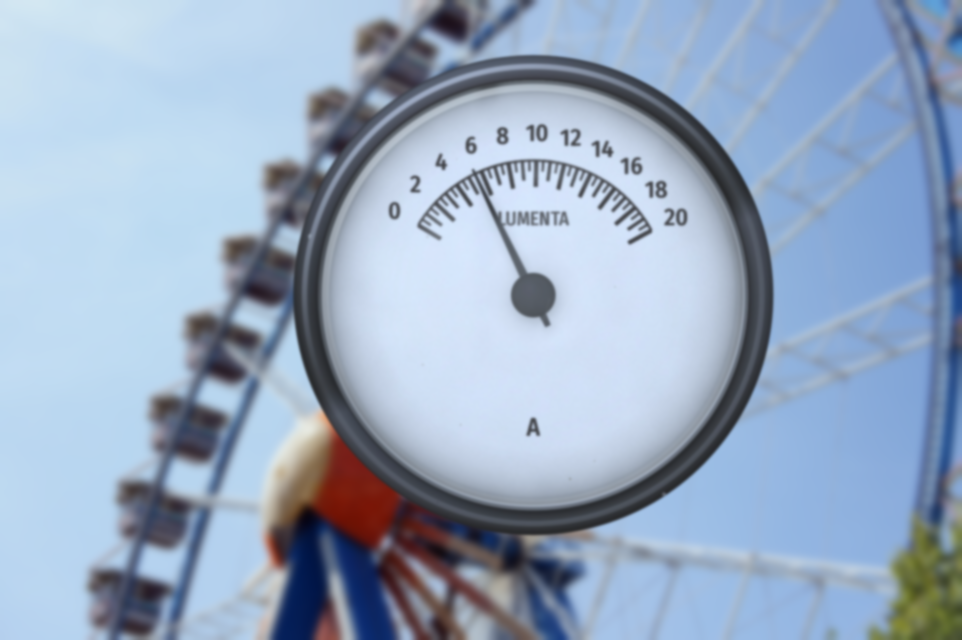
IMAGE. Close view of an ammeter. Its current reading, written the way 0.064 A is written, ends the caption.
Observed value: 5.5 A
